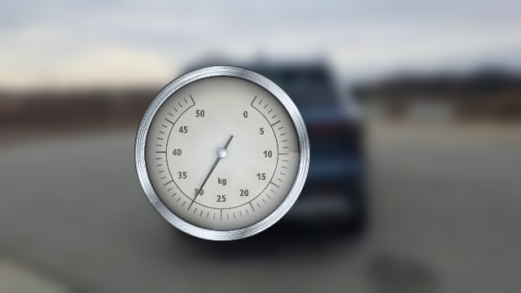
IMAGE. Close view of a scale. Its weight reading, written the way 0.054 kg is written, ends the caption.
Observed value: 30 kg
